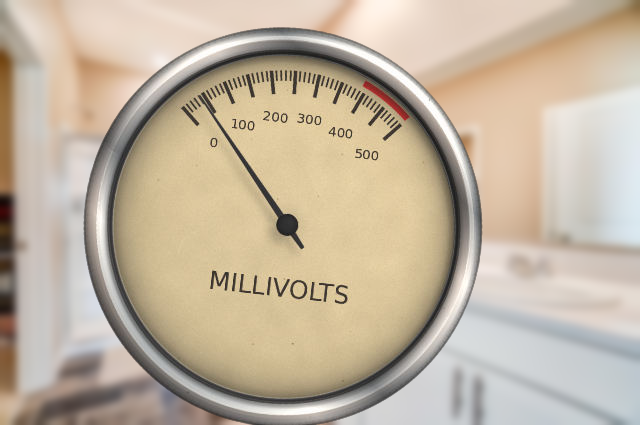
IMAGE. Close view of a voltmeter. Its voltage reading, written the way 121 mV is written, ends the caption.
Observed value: 40 mV
